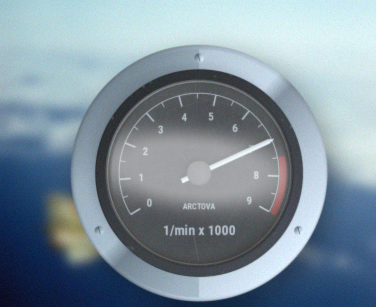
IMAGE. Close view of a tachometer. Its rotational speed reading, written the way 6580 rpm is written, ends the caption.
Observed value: 7000 rpm
